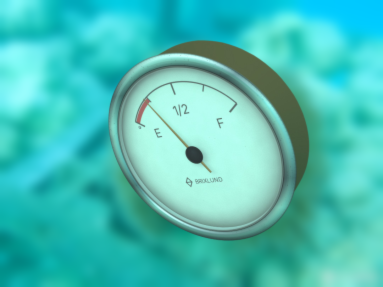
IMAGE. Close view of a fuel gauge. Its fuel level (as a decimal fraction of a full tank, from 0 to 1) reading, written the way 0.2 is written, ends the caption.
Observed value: 0.25
